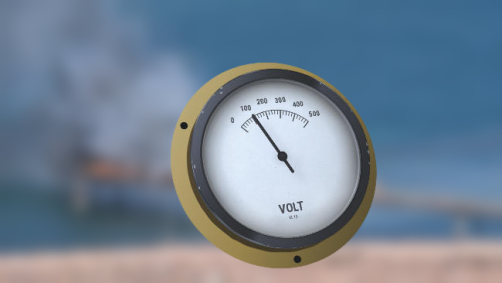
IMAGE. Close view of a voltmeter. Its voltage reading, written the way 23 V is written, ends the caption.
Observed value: 100 V
